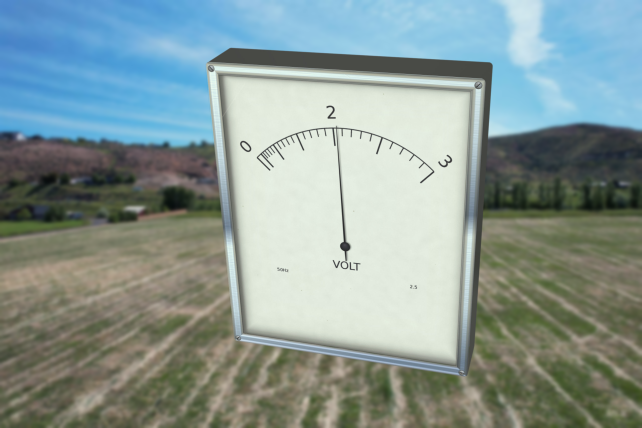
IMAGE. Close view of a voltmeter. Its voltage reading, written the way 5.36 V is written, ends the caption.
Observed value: 2.05 V
